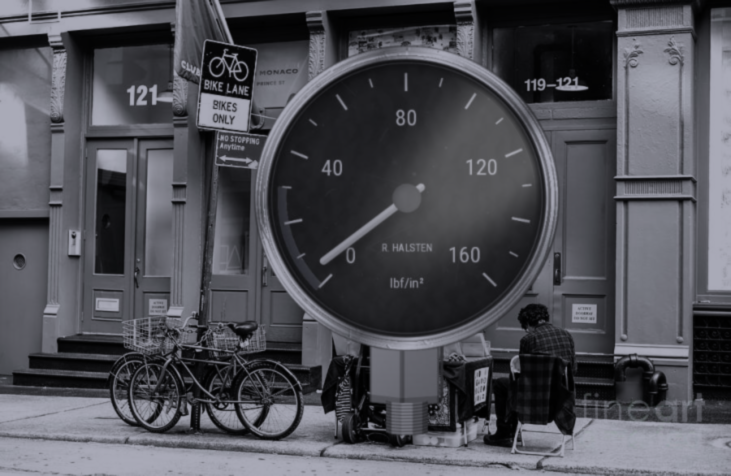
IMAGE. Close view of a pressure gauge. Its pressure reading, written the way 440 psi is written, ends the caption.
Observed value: 5 psi
